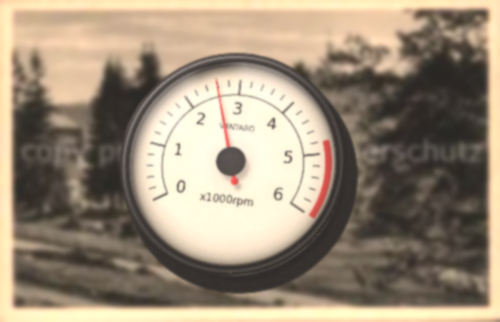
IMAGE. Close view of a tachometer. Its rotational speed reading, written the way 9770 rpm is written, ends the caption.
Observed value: 2600 rpm
